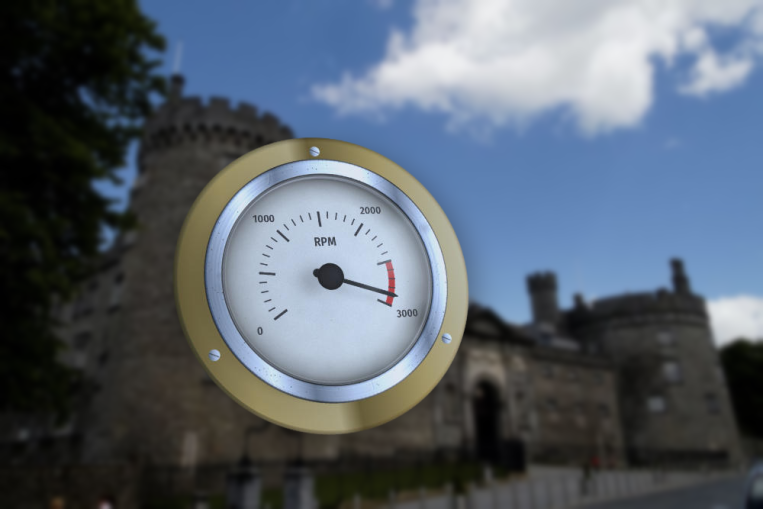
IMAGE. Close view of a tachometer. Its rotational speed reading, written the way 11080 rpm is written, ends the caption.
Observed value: 2900 rpm
